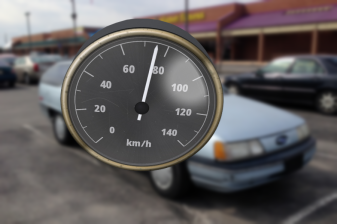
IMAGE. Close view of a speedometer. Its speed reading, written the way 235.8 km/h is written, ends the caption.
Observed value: 75 km/h
